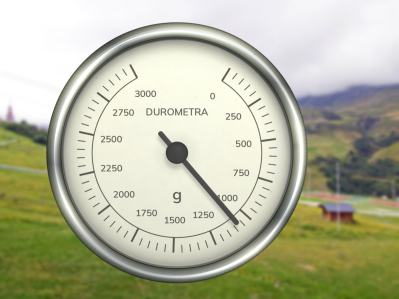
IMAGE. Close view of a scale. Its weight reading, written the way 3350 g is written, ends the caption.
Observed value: 1075 g
